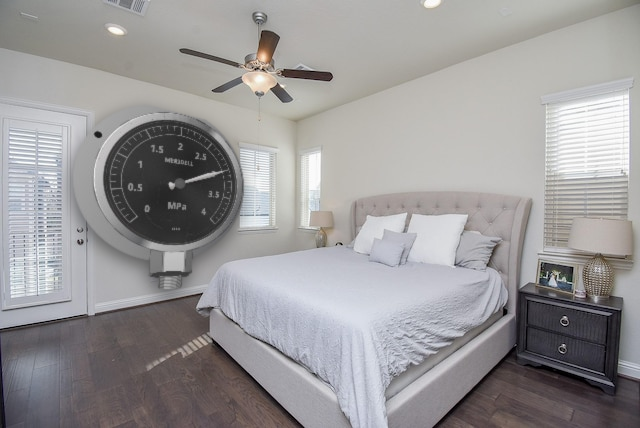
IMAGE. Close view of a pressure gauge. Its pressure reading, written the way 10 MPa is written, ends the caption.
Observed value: 3 MPa
